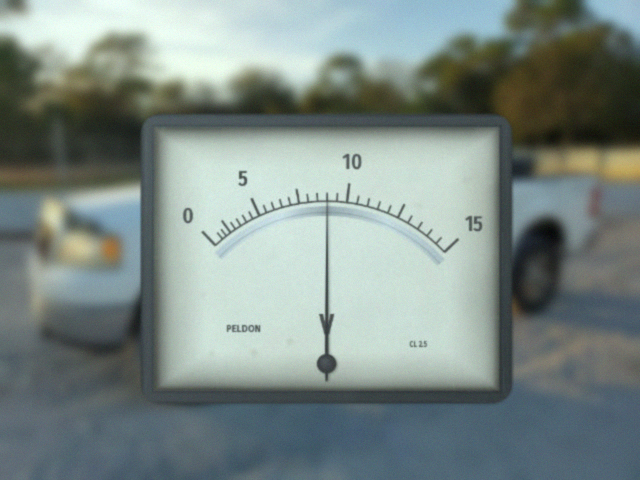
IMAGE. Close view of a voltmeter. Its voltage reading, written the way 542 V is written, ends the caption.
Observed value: 9 V
